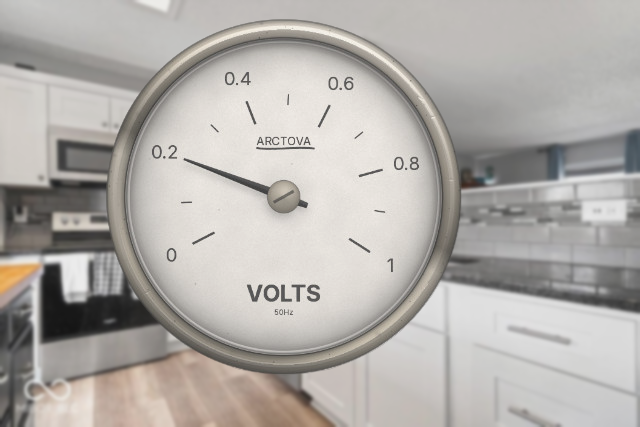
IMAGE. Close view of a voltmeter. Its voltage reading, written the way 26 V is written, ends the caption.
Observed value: 0.2 V
